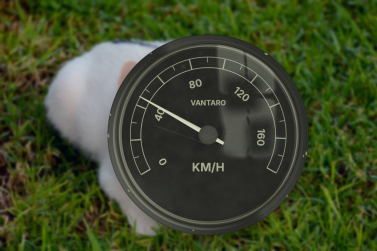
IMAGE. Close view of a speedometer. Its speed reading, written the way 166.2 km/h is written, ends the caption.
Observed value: 45 km/h
